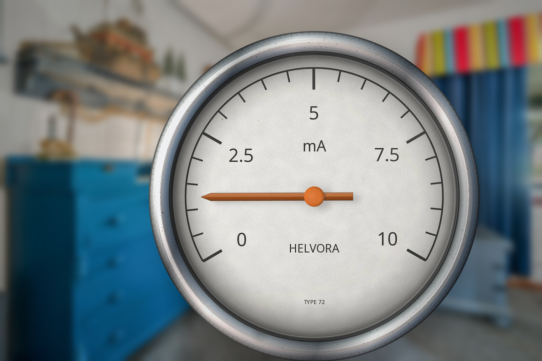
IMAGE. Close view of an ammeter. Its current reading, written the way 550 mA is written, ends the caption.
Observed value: 1.25 mA
